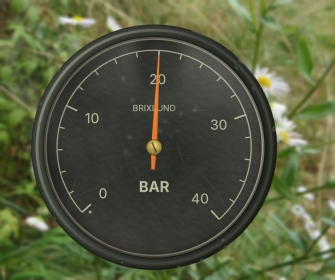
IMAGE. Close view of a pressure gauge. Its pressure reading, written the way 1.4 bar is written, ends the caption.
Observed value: 20 bar
